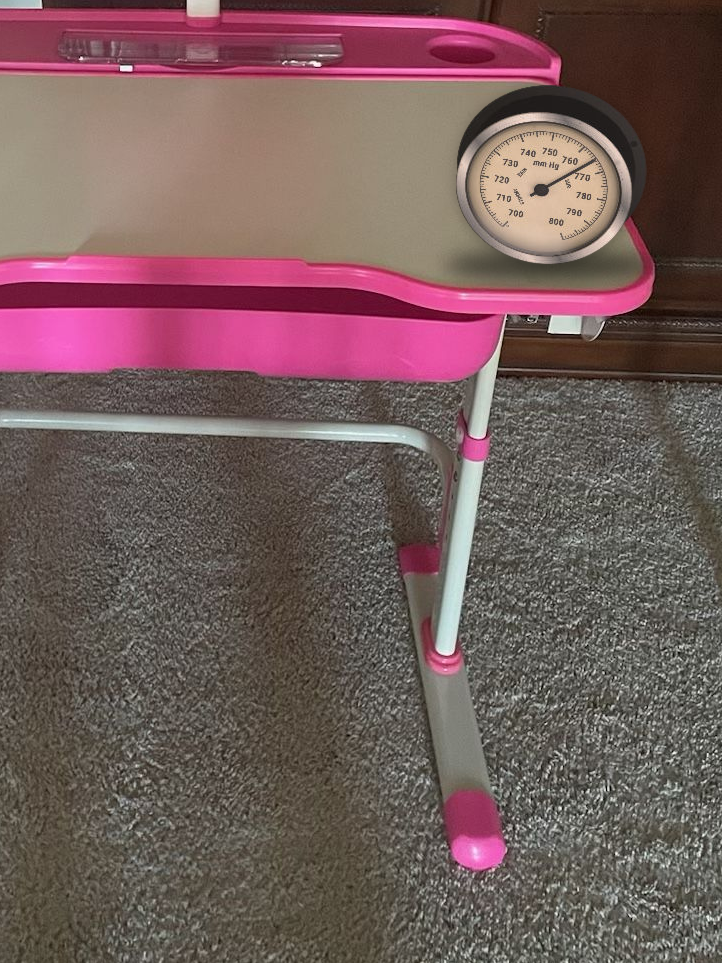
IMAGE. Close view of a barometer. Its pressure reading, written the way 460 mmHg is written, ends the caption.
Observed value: 765 mmHg
